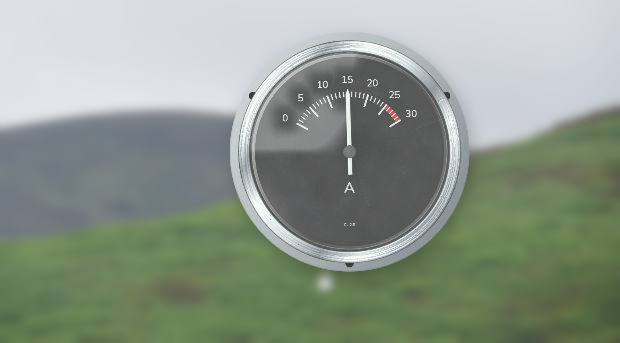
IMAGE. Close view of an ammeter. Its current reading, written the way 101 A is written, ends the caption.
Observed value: 15 A
